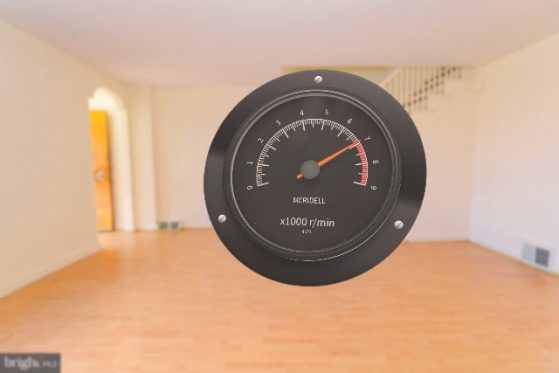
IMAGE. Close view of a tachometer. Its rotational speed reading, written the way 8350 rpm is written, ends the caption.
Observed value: 7000 rpm
